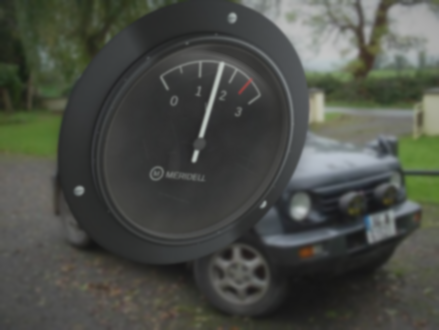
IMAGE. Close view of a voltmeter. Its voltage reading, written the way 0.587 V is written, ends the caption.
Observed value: 1.5 V
